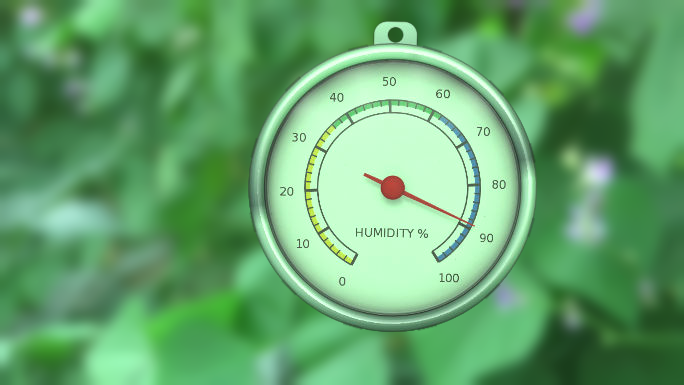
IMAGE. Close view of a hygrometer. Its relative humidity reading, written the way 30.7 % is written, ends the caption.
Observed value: 89 %
